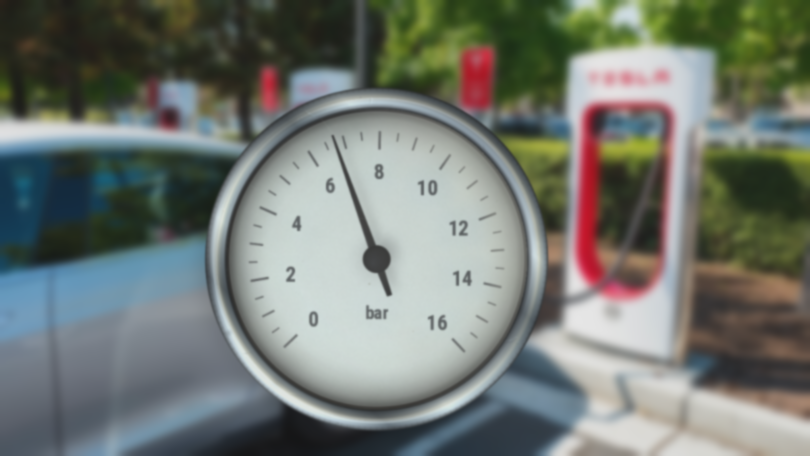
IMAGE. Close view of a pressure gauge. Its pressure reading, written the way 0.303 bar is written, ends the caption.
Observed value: 6.75 bar
